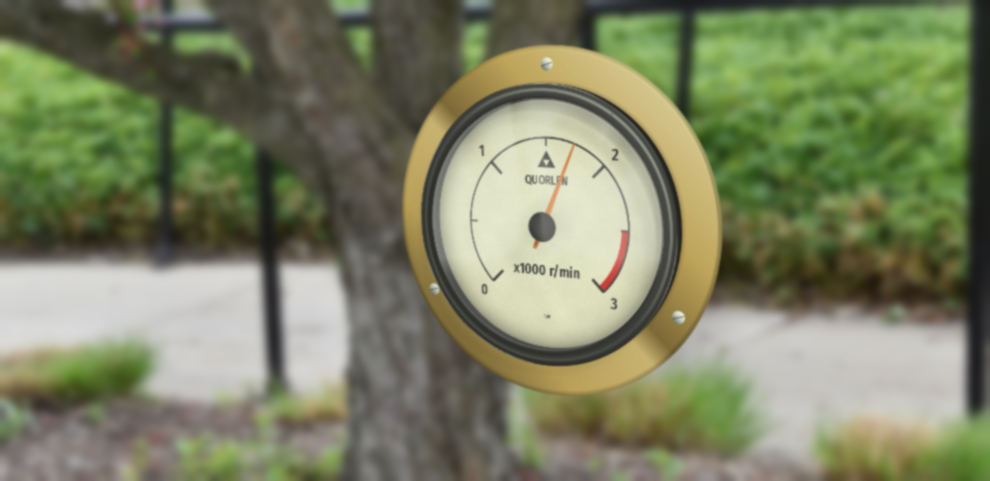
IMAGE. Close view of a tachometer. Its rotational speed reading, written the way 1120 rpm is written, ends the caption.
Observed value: 1750 rpm
